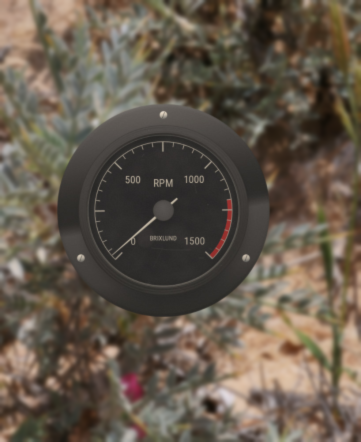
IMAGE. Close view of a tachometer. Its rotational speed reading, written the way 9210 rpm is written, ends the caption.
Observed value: 25 rpm
